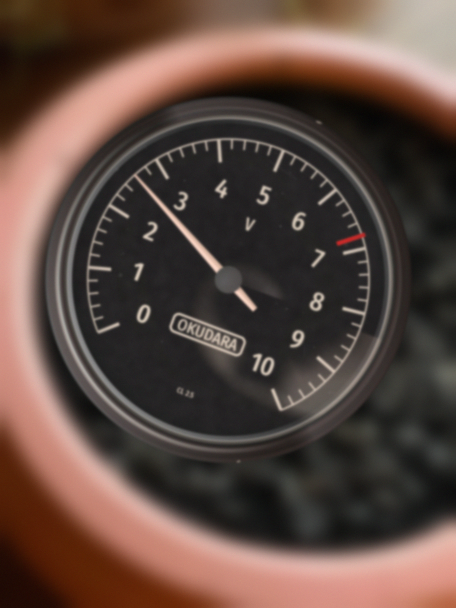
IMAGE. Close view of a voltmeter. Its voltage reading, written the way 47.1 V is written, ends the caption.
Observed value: 2.6 V
